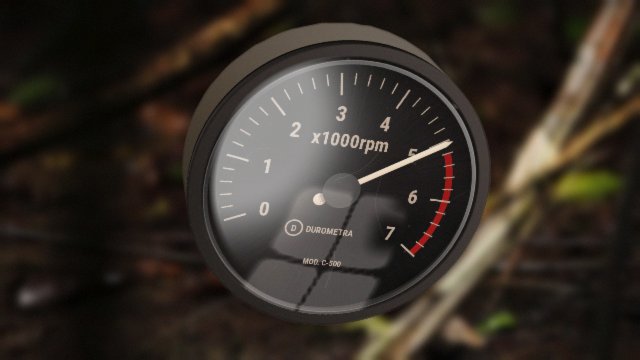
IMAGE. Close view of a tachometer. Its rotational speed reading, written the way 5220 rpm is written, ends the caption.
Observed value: 5000 rpm
